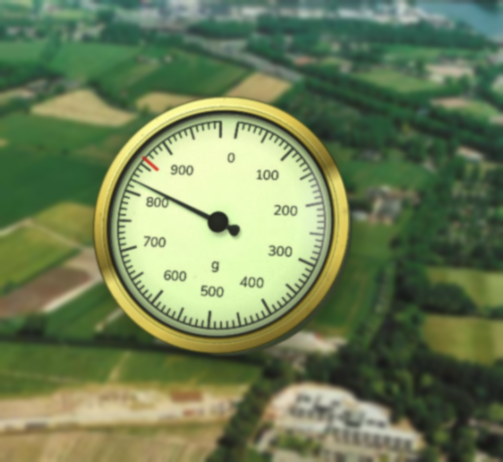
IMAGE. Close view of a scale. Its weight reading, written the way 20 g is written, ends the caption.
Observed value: 820 g
